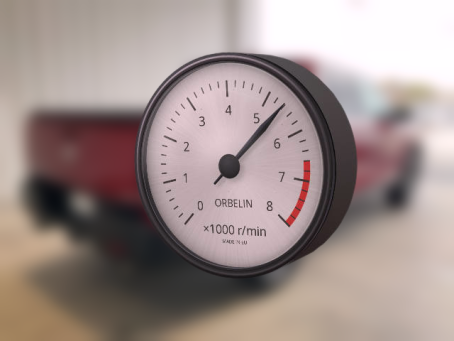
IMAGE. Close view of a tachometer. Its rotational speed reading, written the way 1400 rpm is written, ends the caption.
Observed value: 5400 rpm
